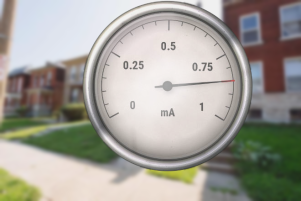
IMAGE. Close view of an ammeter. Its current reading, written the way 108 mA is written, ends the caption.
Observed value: 0.85 mA
